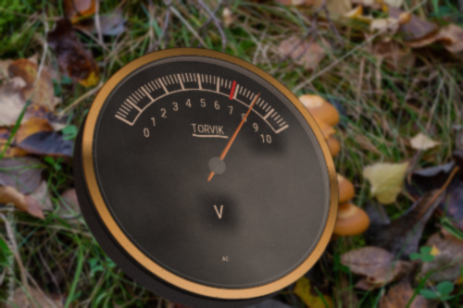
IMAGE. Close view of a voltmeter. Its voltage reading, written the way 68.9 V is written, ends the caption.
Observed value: 8 V
